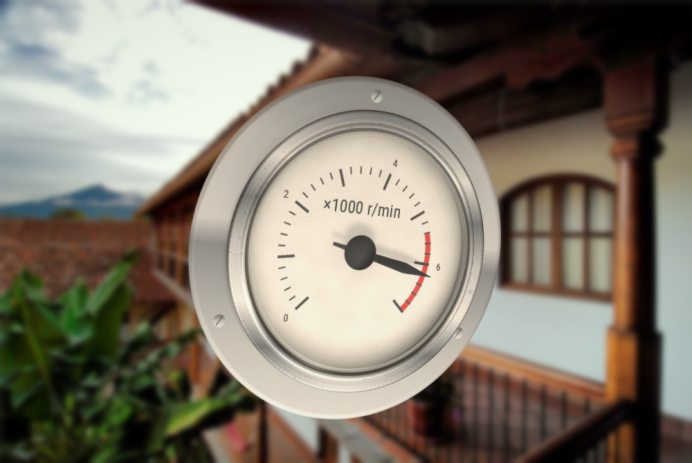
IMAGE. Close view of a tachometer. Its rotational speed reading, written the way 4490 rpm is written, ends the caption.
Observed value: 6200 rpm
